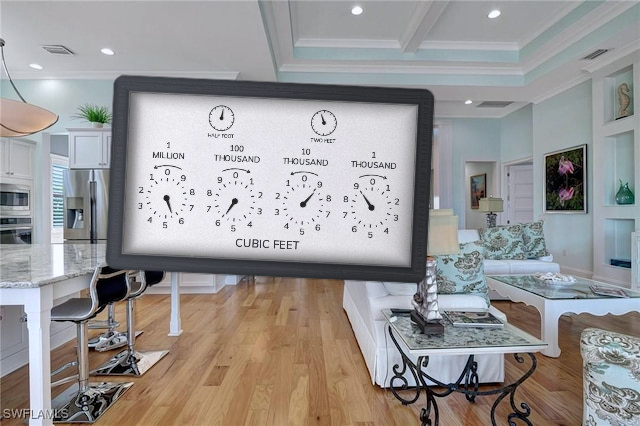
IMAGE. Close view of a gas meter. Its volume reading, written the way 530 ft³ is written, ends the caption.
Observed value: 558900 ft³
